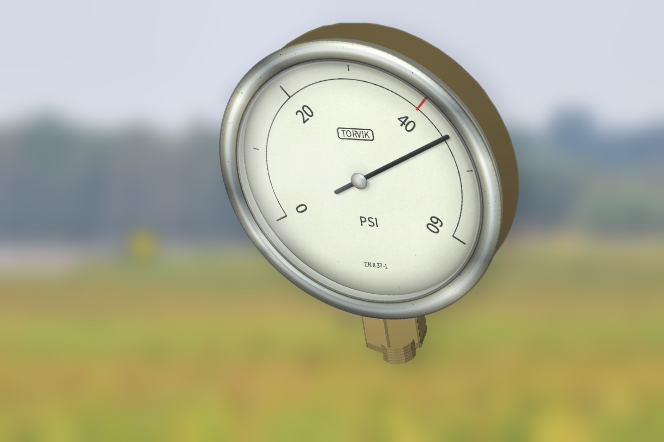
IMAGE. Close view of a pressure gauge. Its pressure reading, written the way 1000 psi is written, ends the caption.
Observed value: 45 psi
